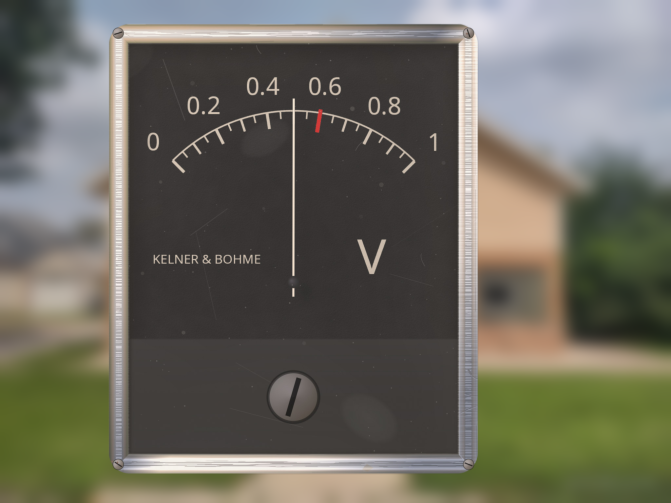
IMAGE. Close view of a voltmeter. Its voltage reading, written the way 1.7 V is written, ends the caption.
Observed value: 0.5 V
